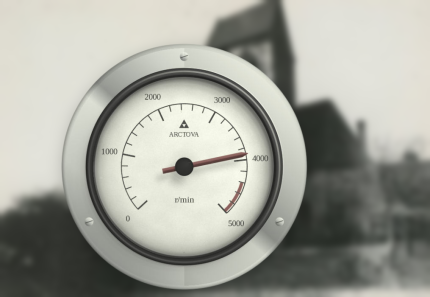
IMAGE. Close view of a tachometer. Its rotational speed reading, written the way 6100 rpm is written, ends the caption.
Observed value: 3900 rpm
